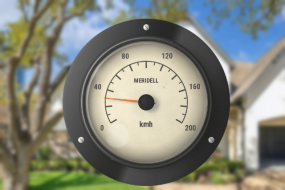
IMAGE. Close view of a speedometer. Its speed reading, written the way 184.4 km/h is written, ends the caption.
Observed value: 30 km/h
